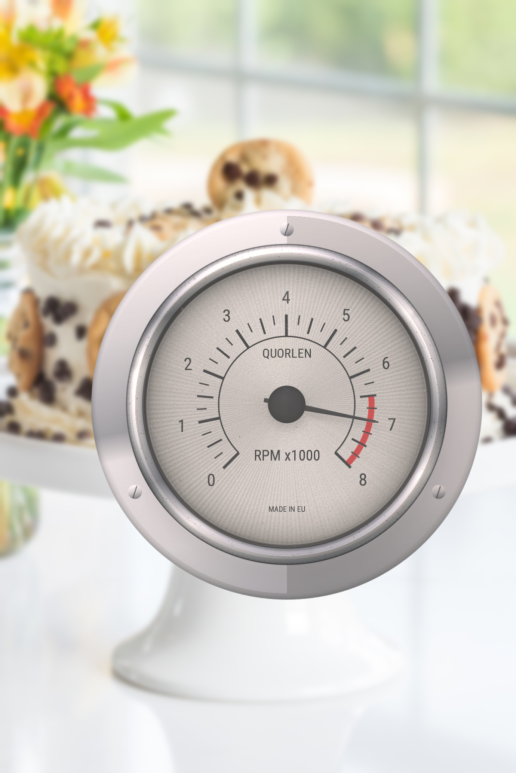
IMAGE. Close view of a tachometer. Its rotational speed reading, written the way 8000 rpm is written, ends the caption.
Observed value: 7000 rpm
